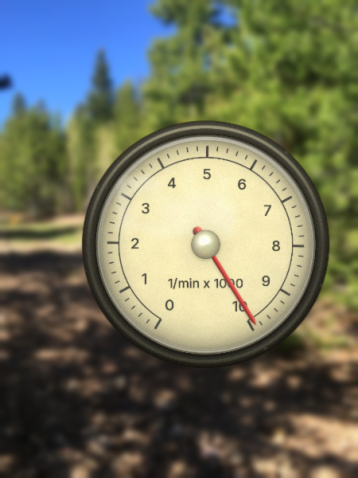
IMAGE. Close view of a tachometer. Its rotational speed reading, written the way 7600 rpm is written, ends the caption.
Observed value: 9900 rpm
